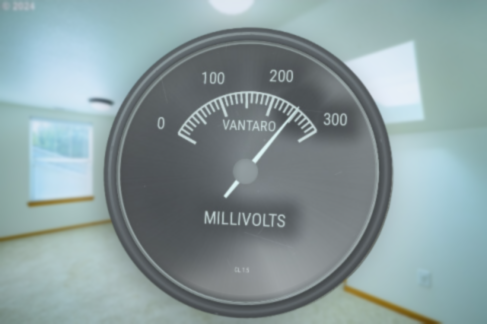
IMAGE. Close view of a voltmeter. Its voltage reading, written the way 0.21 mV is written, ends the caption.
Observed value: 250 mV
